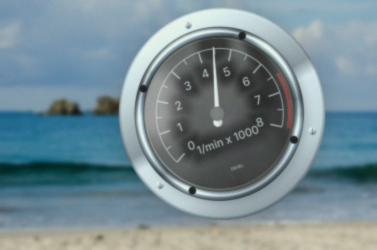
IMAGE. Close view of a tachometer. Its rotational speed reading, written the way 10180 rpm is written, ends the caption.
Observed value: 4500 rpm
